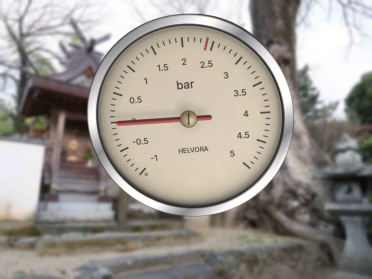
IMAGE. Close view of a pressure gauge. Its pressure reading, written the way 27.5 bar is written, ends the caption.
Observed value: 0 bar
